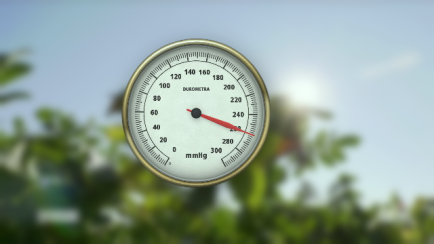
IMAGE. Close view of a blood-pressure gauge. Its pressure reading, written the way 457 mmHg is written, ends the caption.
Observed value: 260 mmHg
